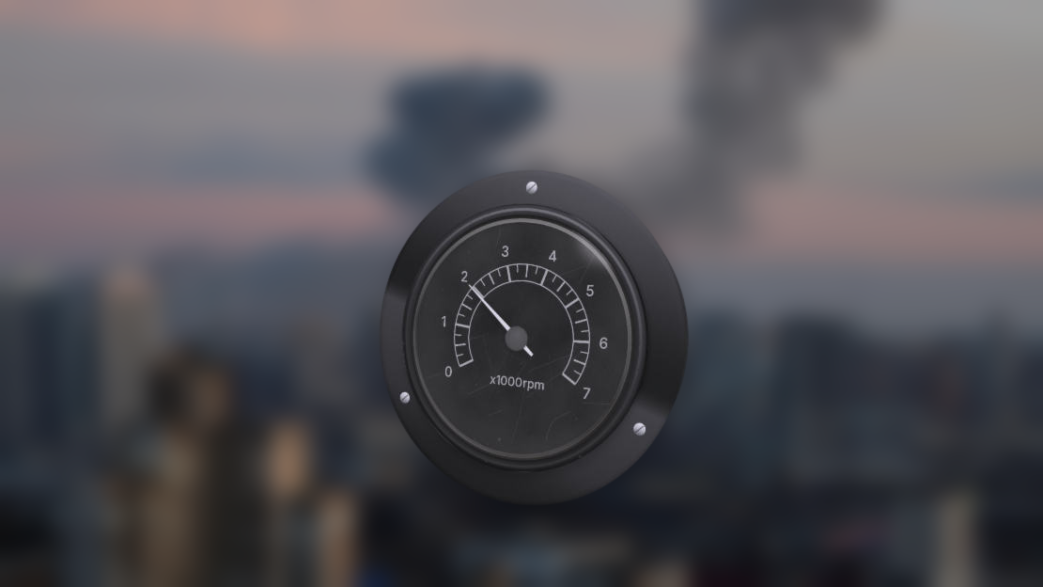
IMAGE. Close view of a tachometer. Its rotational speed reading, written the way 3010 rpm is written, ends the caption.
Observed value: 2000 rpm
